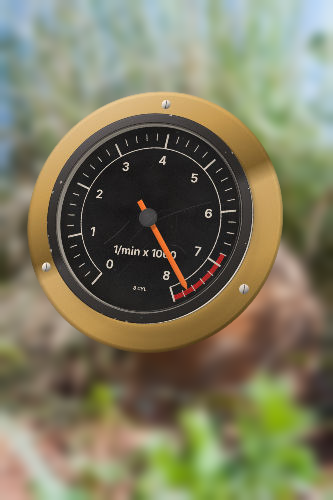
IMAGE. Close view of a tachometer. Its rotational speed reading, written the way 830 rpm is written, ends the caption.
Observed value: 7700 rpm
